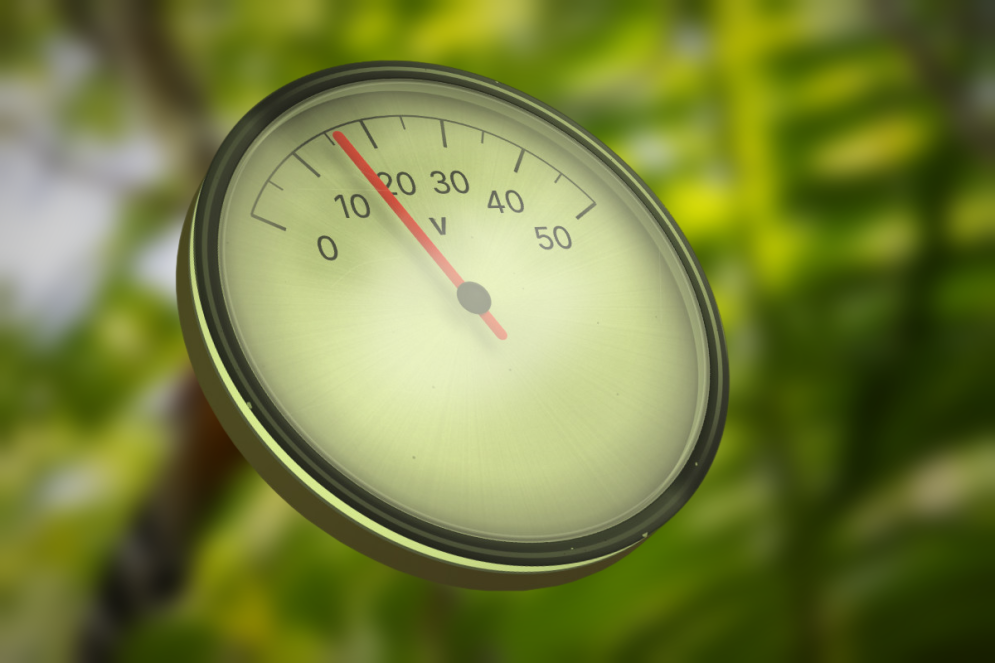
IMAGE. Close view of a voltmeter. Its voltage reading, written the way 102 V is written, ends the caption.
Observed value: 15 V
